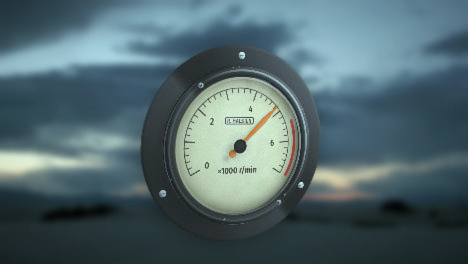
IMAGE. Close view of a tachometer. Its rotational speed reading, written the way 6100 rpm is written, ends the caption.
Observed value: 4800 rpm
